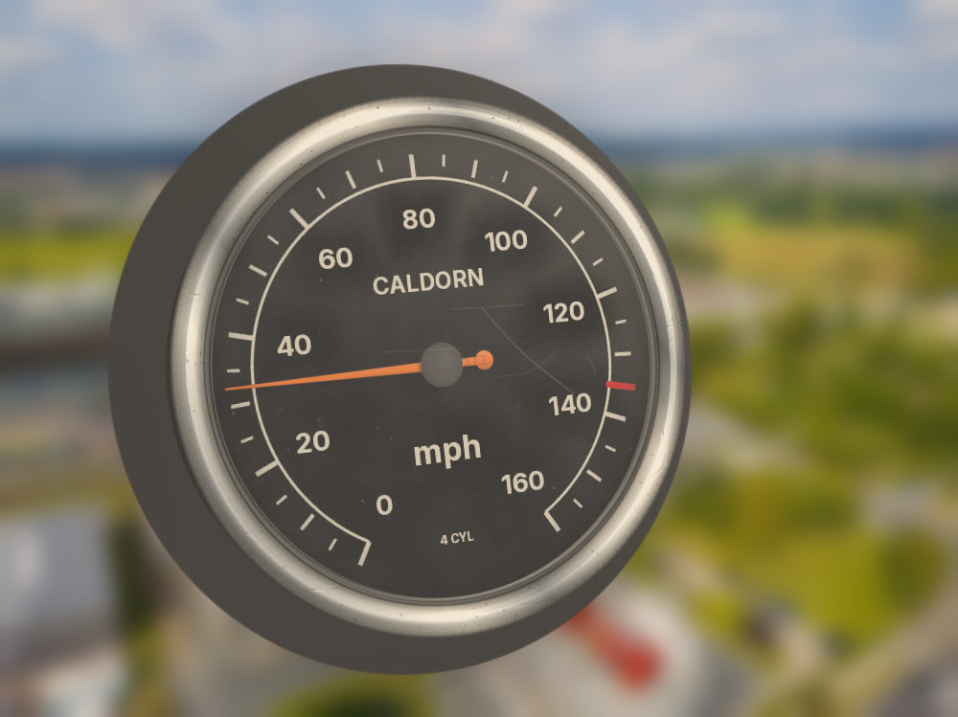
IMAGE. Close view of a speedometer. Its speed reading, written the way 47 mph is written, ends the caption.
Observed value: 32.5 mph
